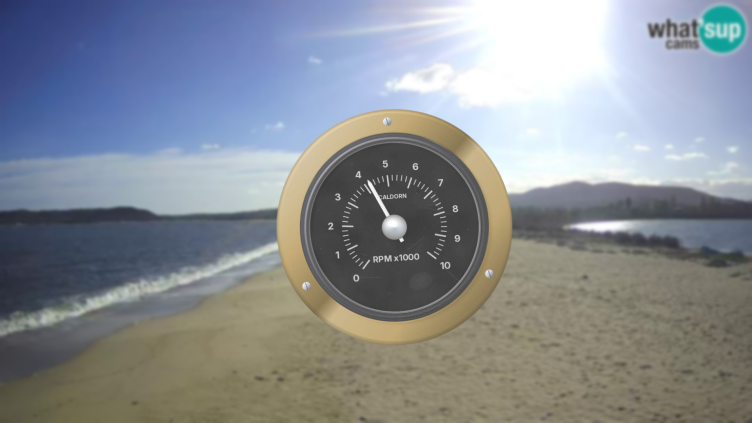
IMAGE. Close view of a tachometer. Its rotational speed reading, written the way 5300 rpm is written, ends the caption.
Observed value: 4200 rpm
